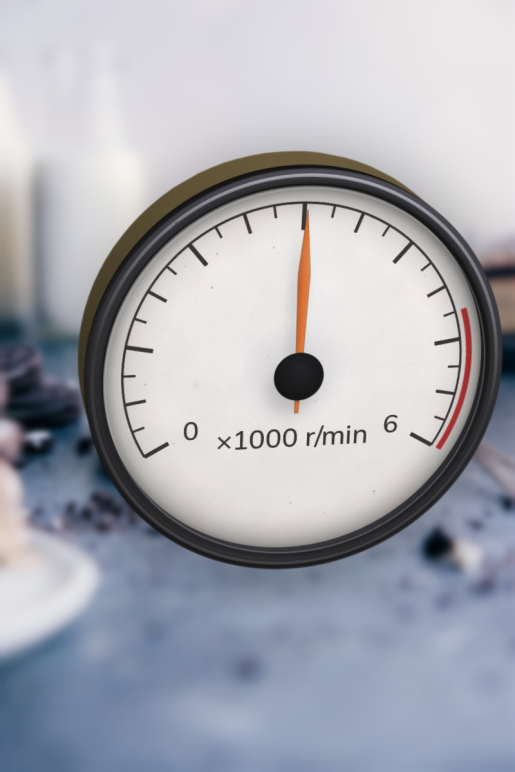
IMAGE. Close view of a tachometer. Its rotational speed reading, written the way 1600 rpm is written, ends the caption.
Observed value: 3000 rpm
